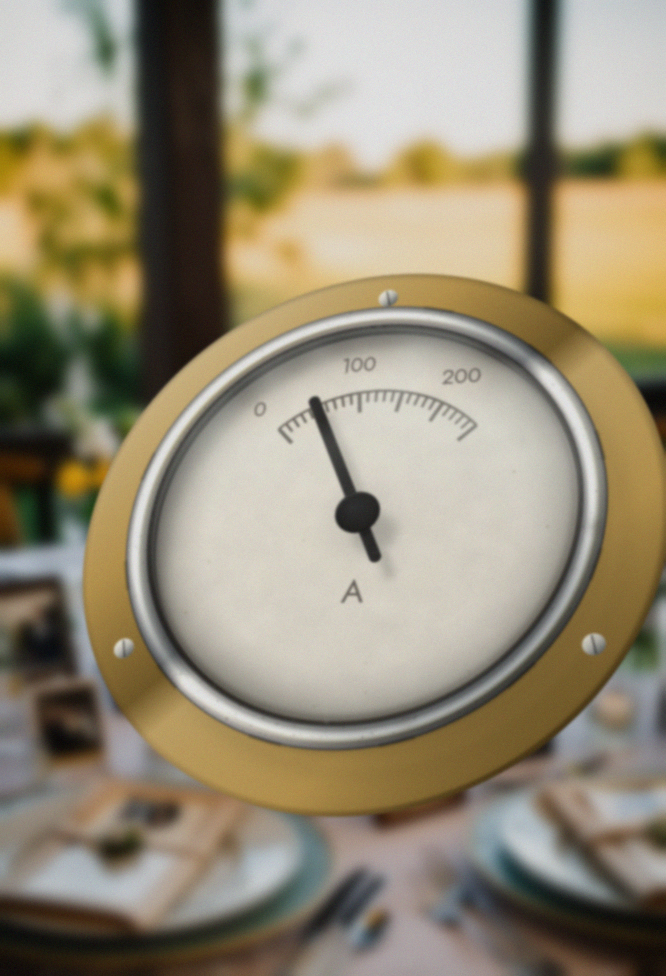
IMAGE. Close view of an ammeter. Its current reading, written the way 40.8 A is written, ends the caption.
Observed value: 50 A
